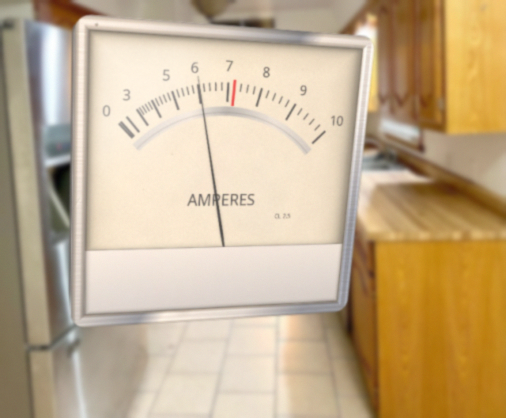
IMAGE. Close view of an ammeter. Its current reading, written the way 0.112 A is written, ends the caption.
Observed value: 6 A
